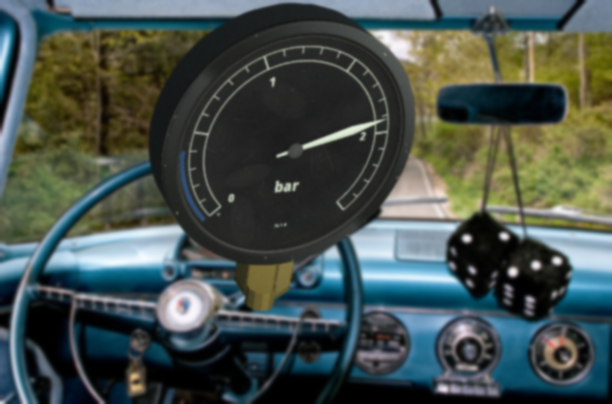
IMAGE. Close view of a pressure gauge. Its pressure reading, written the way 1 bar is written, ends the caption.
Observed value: 1.9 bar
